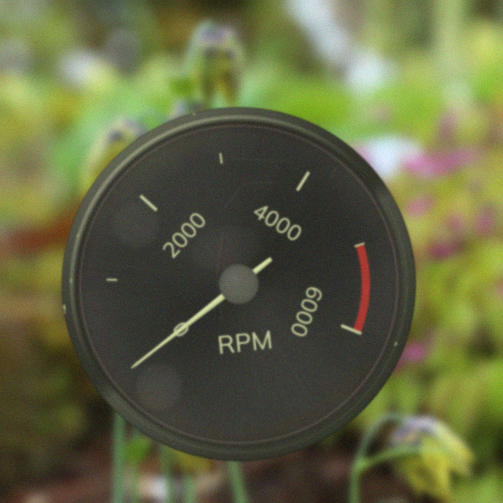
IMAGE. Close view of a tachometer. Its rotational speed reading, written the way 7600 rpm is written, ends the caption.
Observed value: 0 rpm
